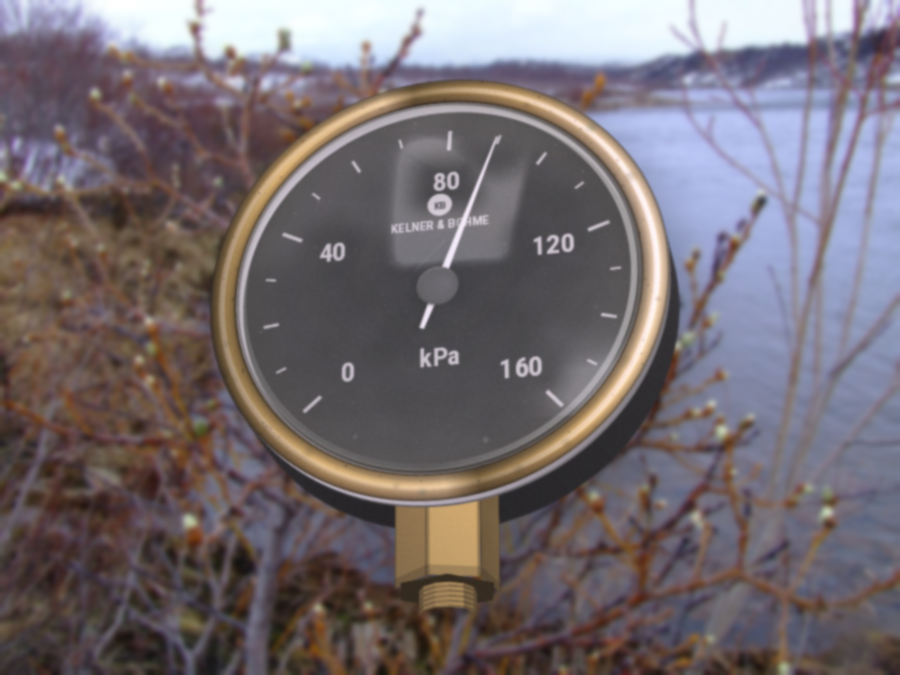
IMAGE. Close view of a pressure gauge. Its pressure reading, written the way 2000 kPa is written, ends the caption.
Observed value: 90 kPa
